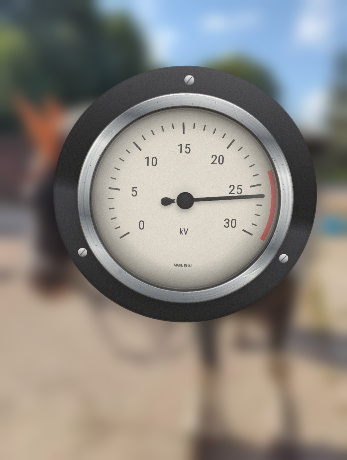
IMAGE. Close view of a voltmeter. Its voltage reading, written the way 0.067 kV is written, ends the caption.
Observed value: 26 kV
